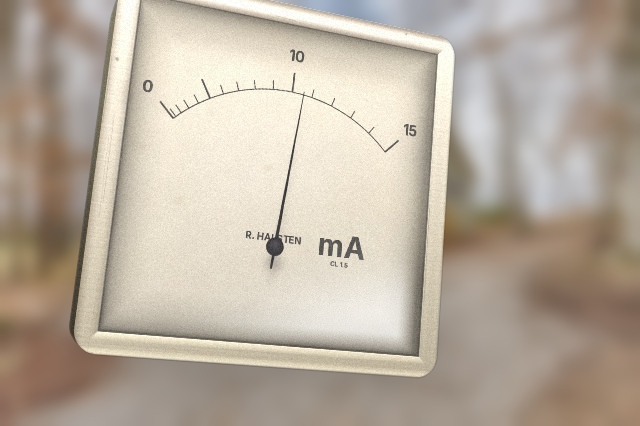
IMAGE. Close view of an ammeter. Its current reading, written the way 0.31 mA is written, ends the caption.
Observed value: 10.5 mA
